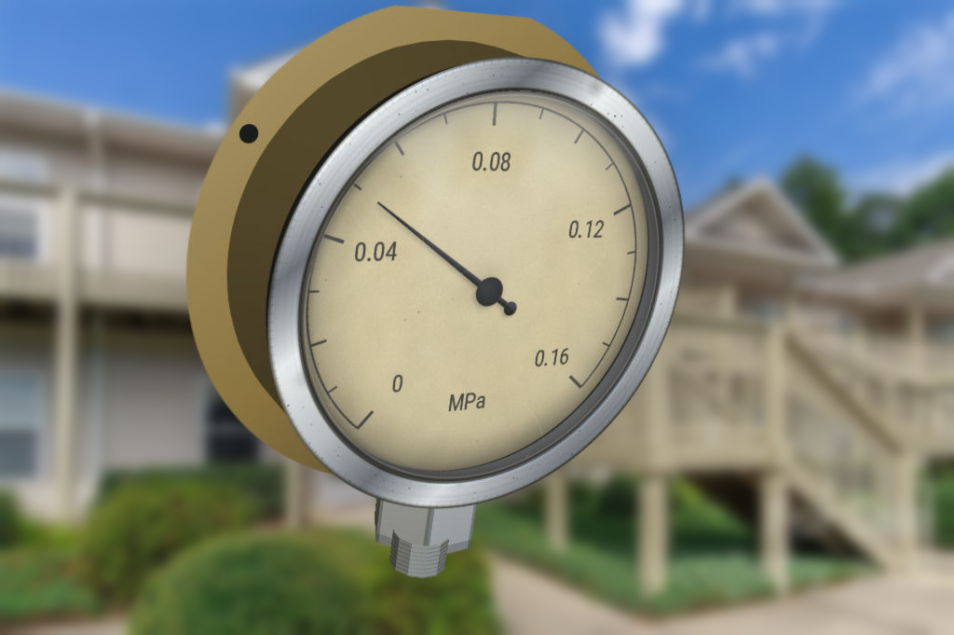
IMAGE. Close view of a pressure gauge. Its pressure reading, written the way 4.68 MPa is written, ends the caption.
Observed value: 0.05 MPa
